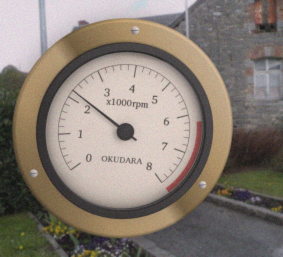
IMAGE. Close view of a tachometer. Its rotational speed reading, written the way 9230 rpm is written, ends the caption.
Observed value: 2200 rpm
